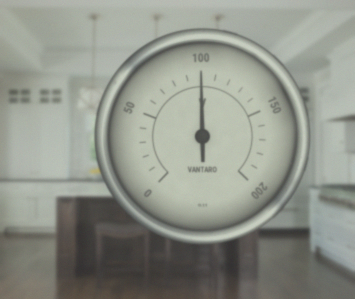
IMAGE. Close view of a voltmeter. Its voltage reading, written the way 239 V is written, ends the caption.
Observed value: 100 V
